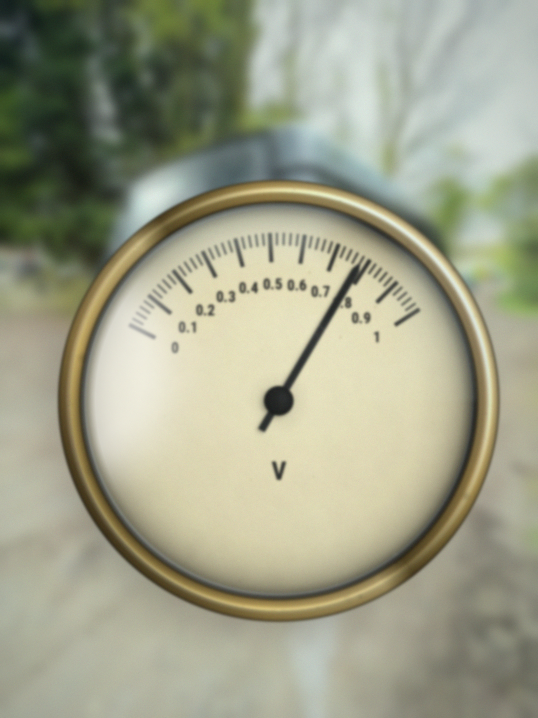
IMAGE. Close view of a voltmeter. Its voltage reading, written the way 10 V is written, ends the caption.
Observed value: 0.78 V
